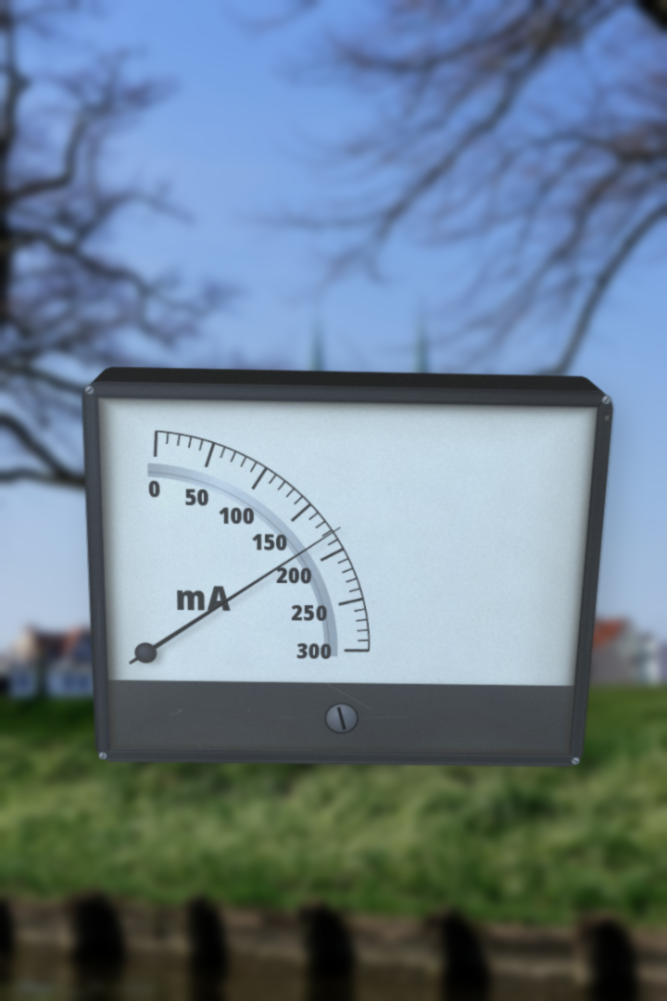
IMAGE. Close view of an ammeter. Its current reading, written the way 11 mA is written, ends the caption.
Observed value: 180 mA
